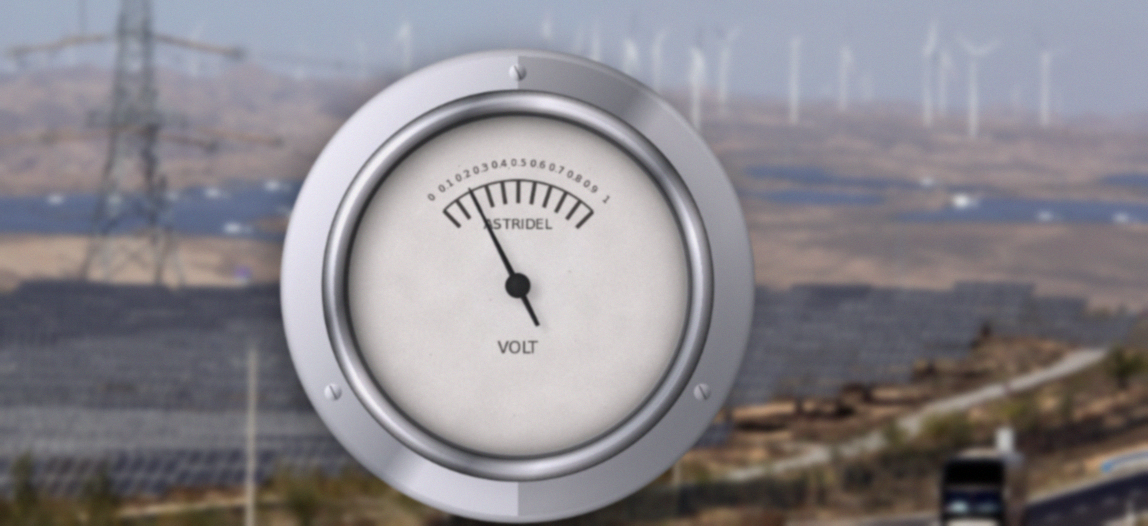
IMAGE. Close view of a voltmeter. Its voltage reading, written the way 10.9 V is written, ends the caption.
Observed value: 0.2 V
